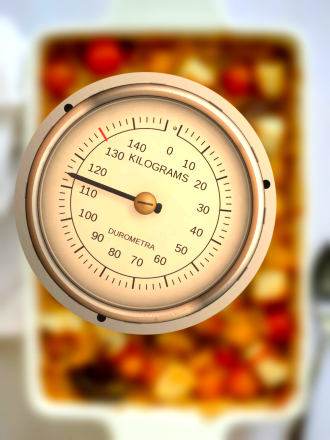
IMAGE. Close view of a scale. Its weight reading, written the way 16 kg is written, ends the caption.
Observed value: 114 kg
